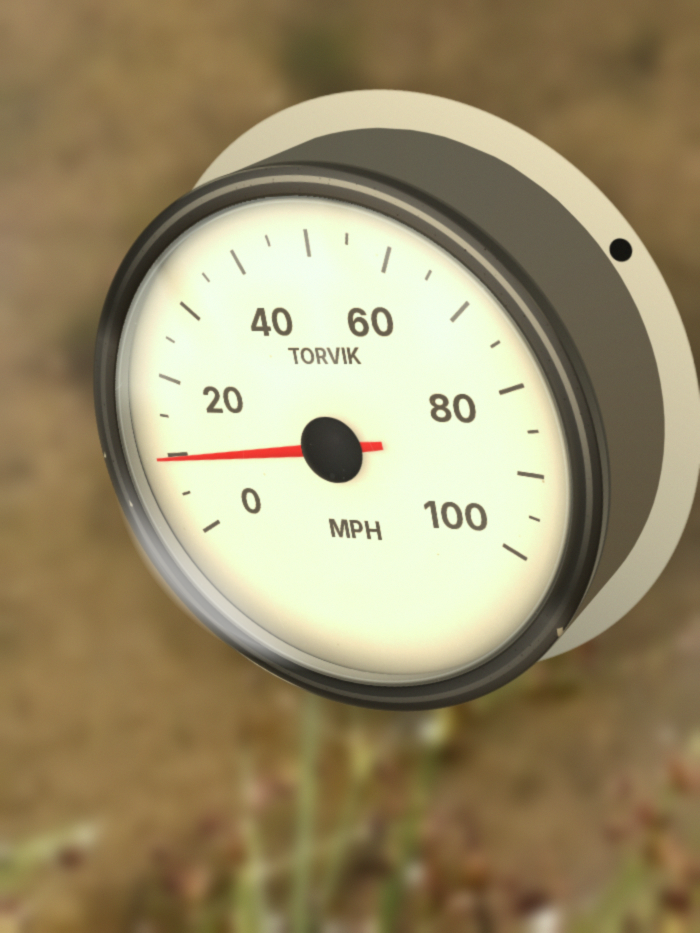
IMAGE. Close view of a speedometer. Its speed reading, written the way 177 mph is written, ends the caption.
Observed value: 10 mph
